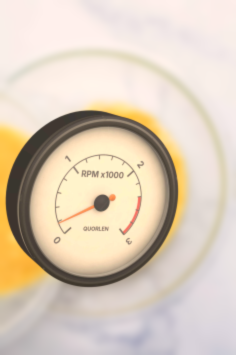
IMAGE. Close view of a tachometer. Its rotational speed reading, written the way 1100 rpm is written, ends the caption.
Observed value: 200 rpm
